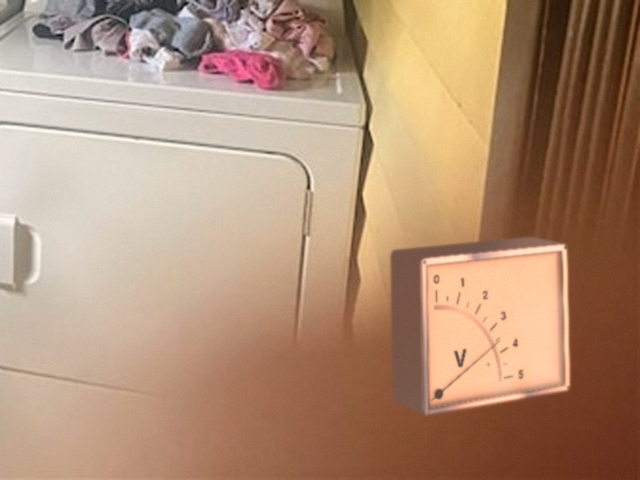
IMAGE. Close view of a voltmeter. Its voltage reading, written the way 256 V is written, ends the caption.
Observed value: 3.5 V
